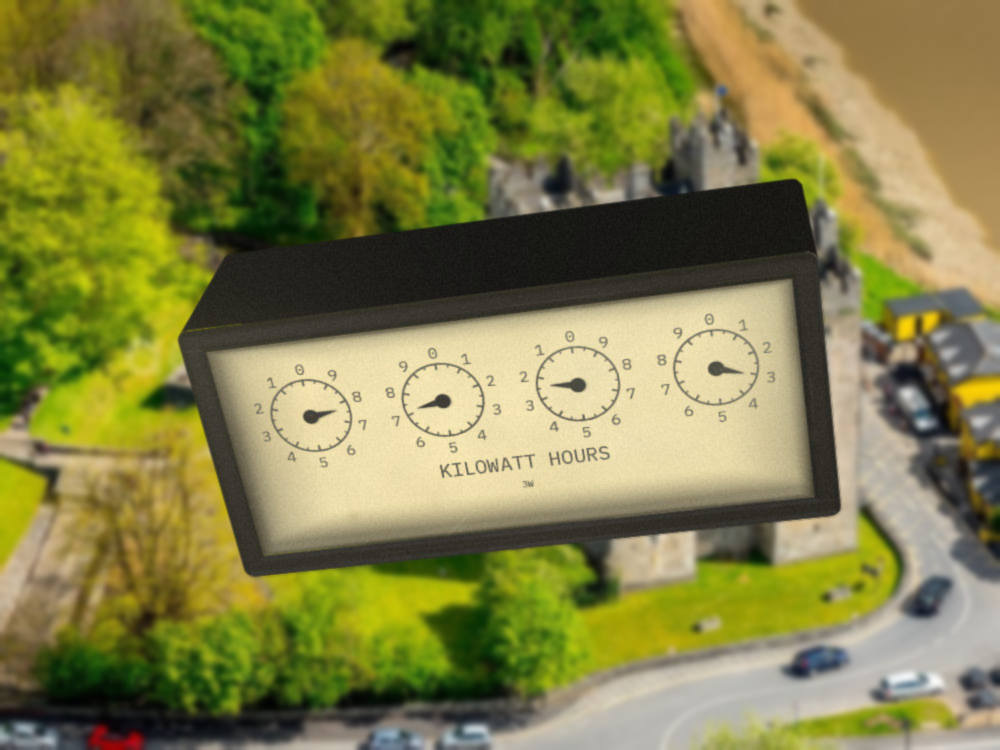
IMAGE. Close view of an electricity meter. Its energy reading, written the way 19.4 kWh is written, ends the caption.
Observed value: 7723 kWh
